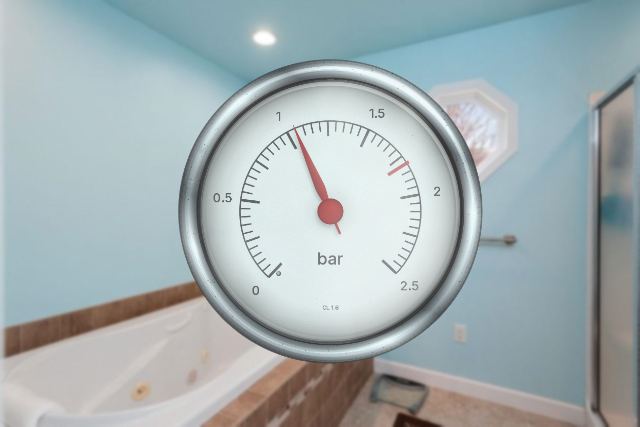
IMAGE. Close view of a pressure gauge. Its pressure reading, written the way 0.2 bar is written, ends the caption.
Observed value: 1.05 bar
